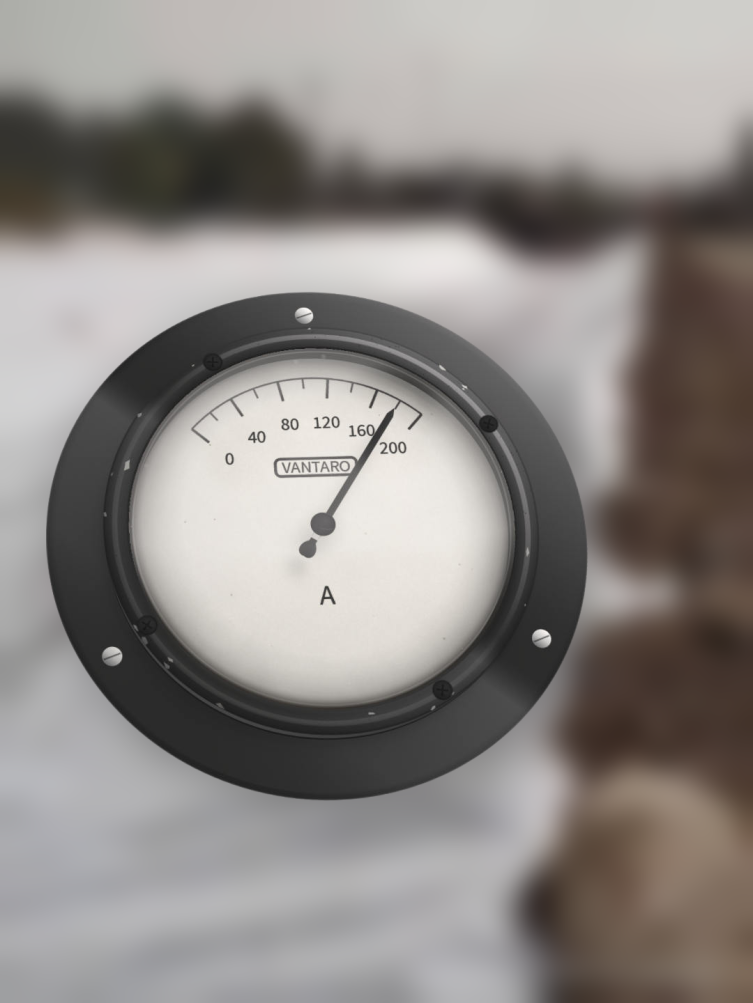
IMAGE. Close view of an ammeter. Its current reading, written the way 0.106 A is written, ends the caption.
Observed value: 180 A
